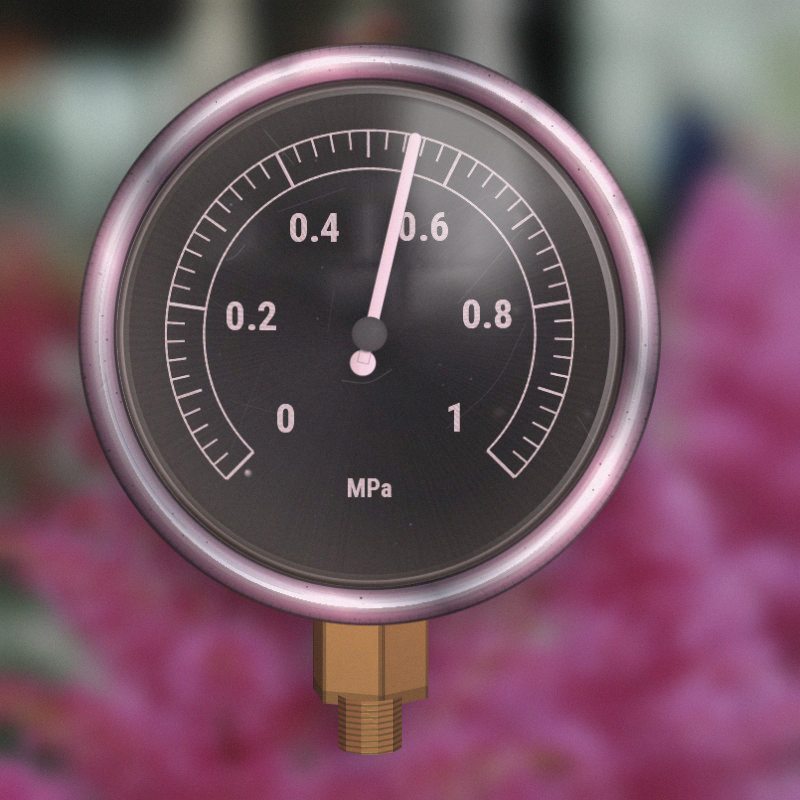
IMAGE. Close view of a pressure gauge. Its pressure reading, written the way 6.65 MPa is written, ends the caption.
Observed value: 0.55 MPa
